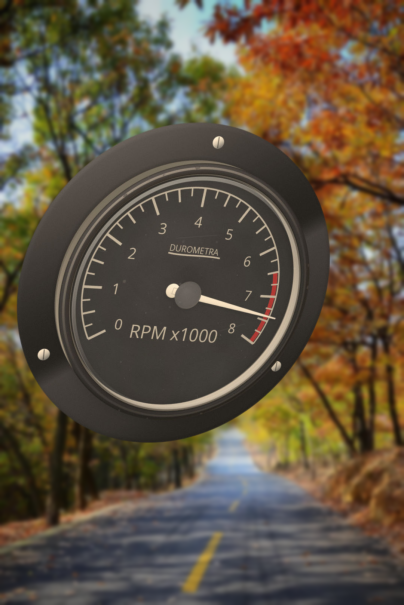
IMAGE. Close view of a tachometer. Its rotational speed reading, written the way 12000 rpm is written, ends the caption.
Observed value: 7375 rpm
